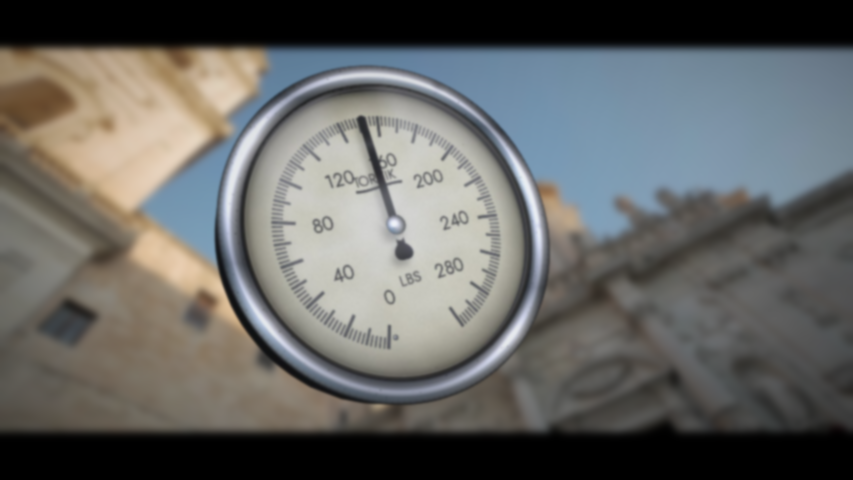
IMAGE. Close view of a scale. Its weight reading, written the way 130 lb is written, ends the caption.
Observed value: 150 lb
